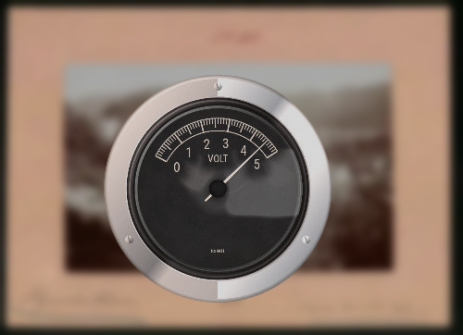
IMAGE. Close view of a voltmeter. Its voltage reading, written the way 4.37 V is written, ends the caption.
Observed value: 4.5 V
